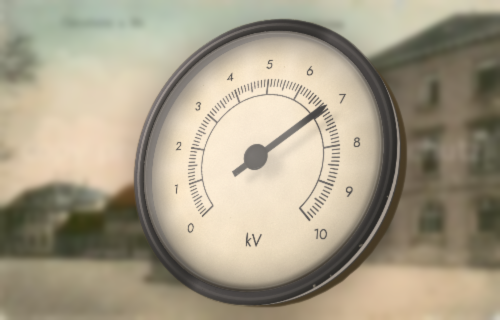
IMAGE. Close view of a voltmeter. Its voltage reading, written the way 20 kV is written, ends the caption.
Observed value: 7 kV
